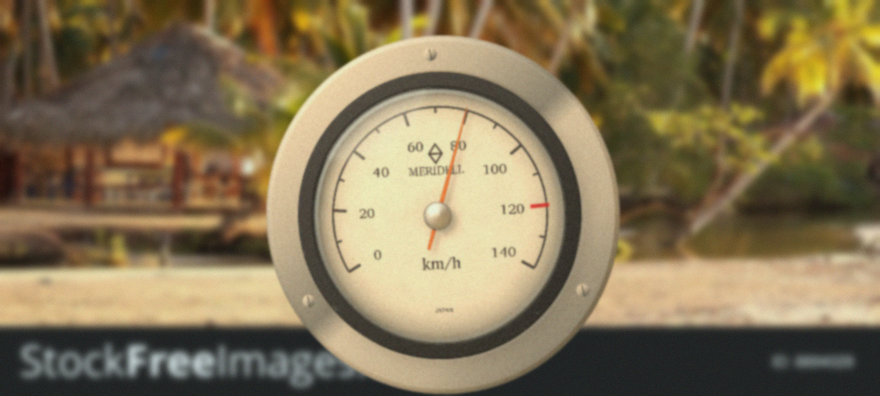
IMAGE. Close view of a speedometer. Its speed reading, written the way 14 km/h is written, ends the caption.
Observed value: 80 km/h
